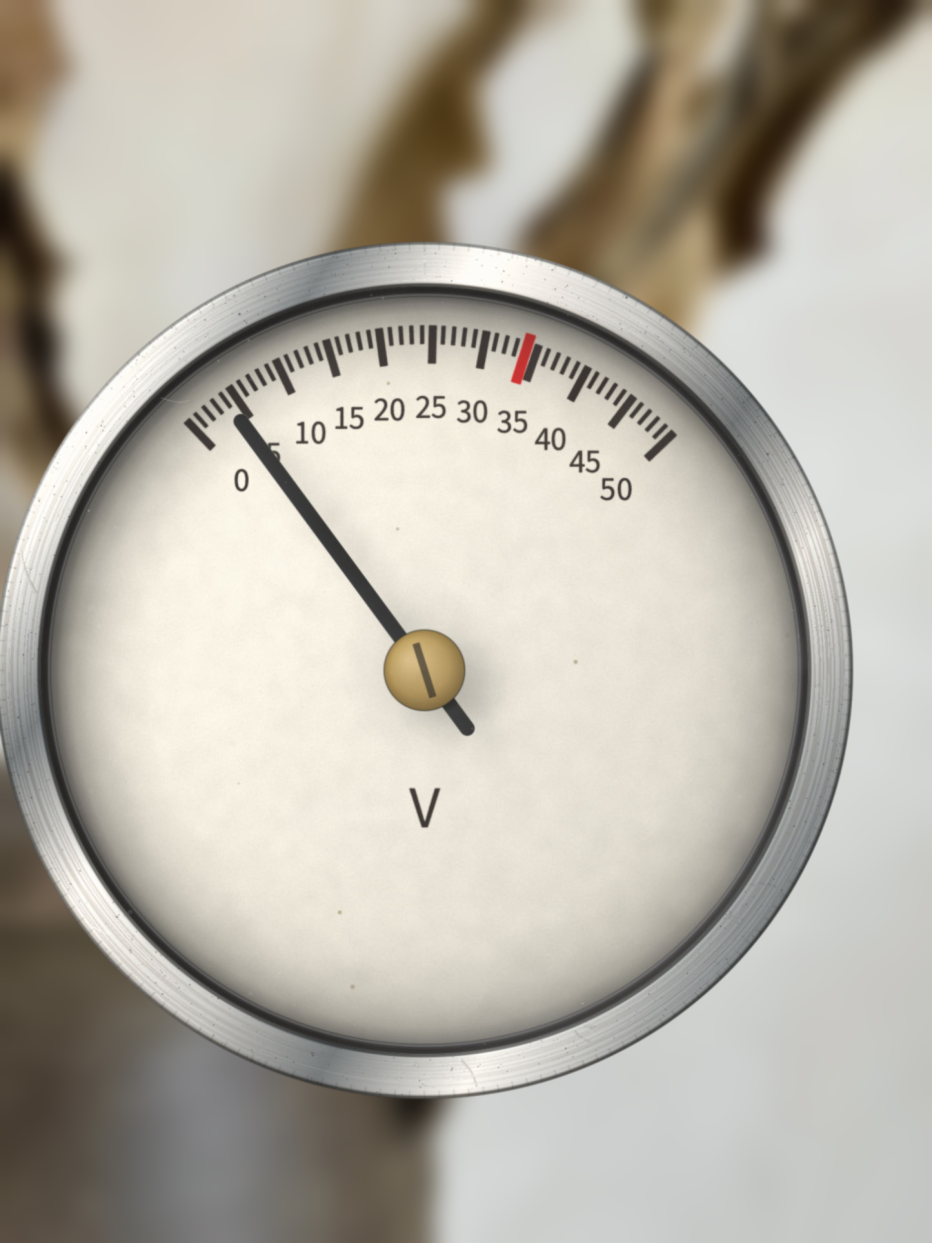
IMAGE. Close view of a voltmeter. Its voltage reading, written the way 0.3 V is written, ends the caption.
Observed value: 4 V
